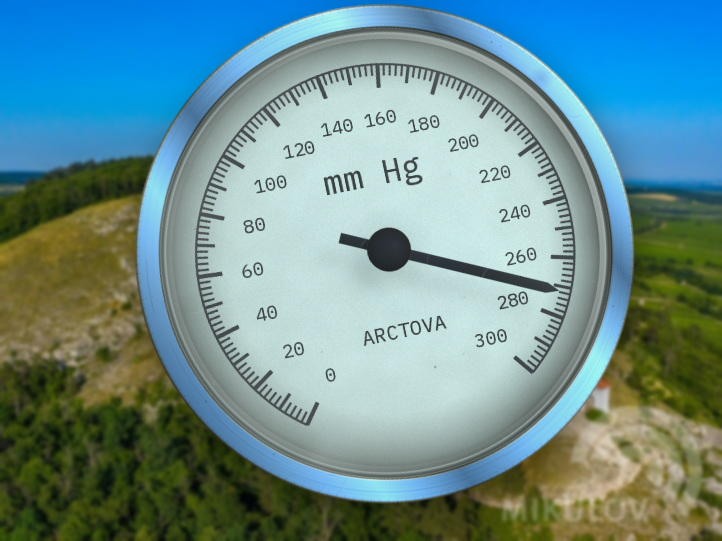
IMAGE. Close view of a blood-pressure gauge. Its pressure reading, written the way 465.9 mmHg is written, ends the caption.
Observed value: 272 mmHg
